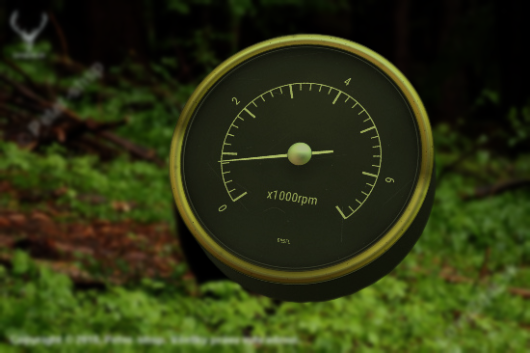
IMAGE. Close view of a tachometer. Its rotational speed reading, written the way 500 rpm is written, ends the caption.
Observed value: 800 rpm
